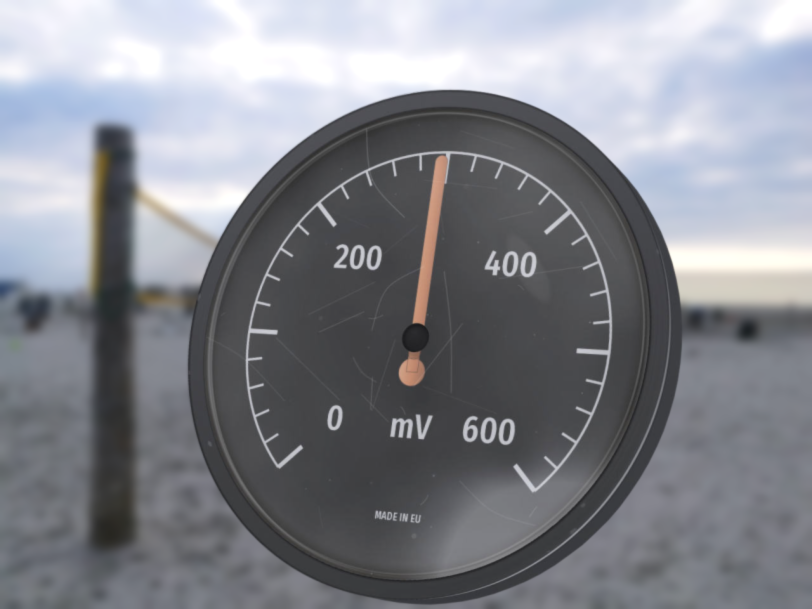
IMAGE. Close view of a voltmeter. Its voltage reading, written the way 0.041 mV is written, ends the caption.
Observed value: 300 mV
